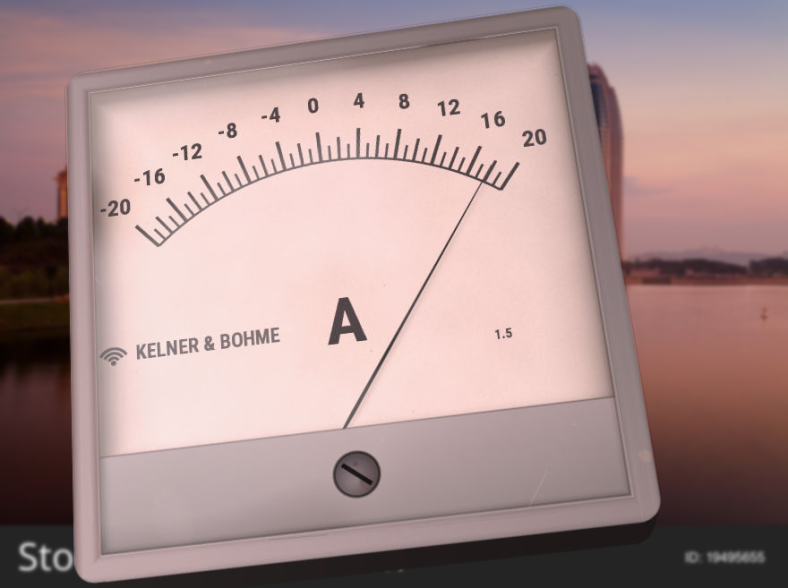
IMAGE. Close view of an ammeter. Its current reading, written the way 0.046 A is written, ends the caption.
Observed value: 18 A
